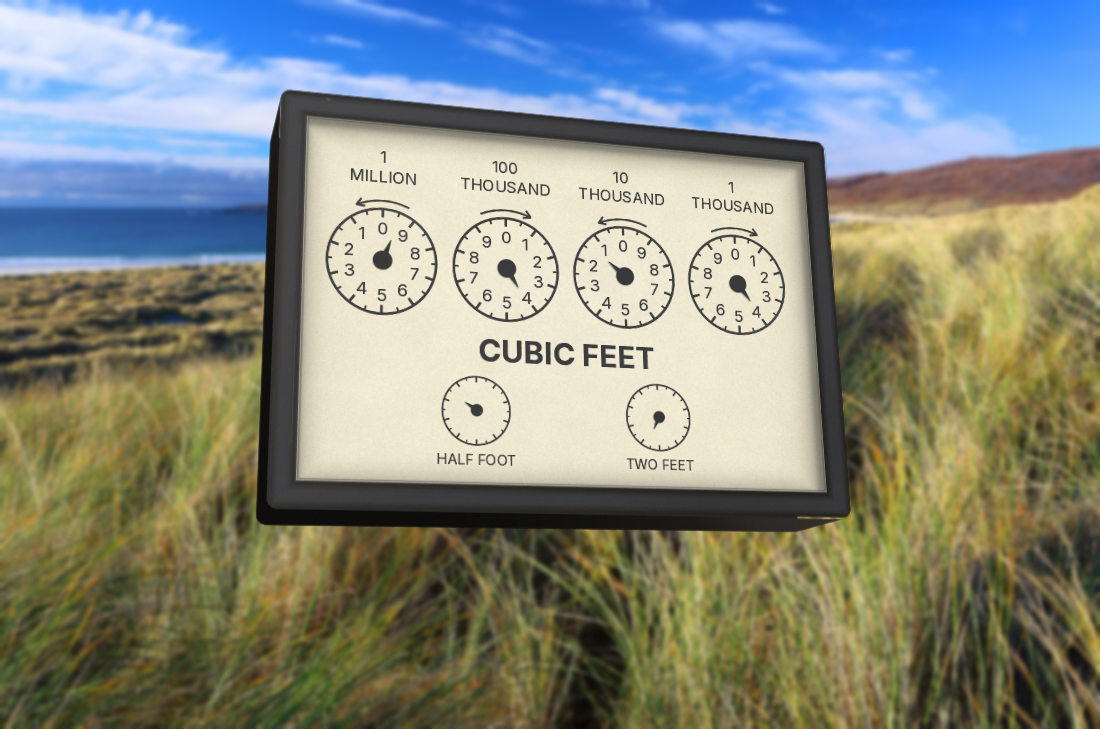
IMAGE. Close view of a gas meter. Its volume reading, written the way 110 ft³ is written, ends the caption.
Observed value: 941400 ft³
